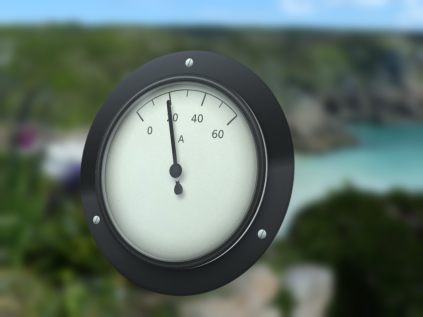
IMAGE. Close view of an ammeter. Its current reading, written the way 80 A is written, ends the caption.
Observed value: 20 A
